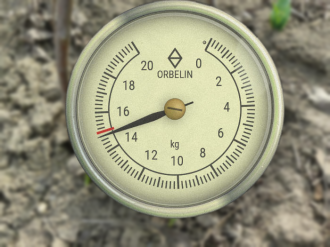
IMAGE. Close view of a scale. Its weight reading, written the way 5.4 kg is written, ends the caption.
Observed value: 14.8 kg
